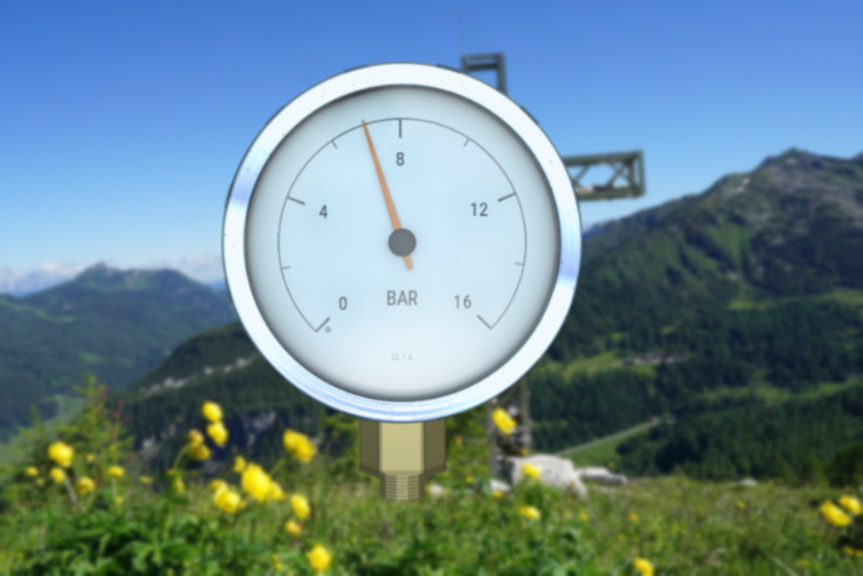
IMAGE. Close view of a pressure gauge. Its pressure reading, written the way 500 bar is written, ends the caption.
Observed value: 7 bar
